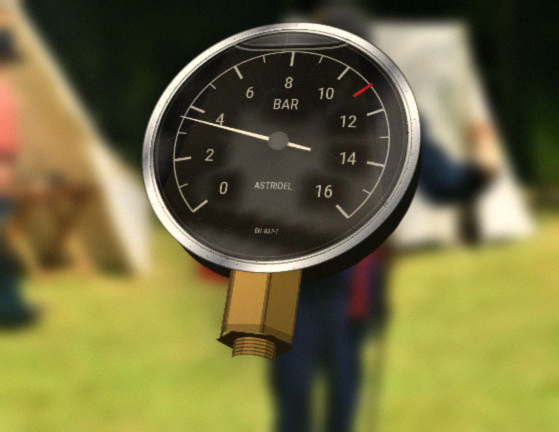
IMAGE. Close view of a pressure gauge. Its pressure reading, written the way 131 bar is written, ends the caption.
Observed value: 3.5 bar
